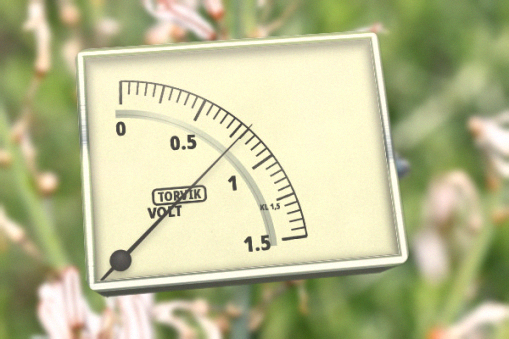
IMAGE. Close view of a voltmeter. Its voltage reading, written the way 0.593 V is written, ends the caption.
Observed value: 0.8 V
